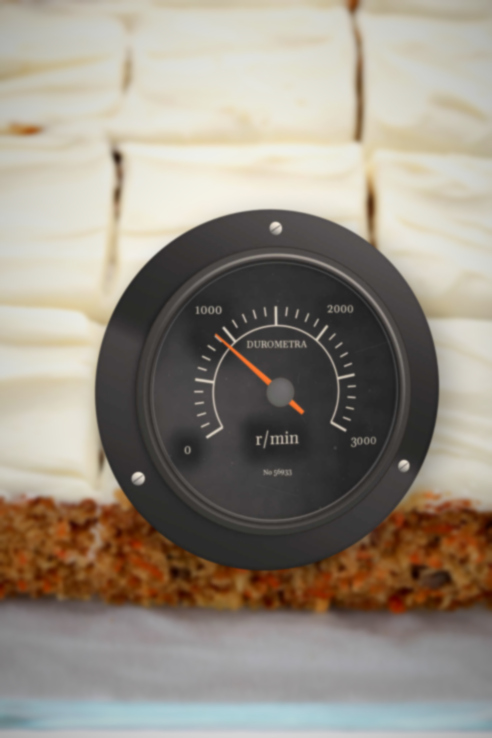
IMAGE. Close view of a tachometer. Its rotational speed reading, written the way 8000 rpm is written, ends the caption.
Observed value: 900 rpm
